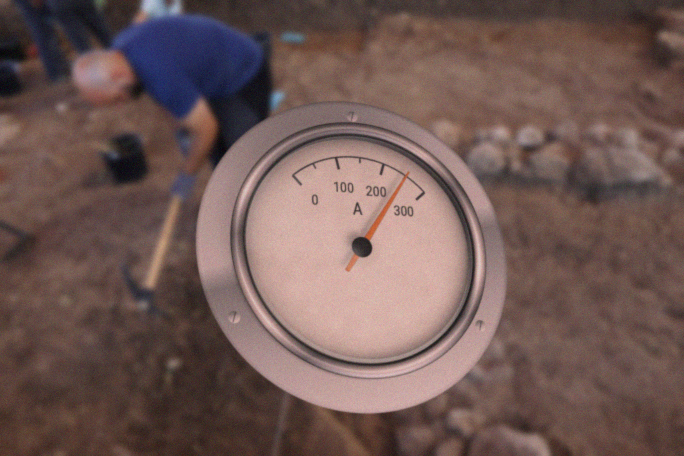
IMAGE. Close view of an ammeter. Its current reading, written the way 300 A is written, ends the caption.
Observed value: 250 A
